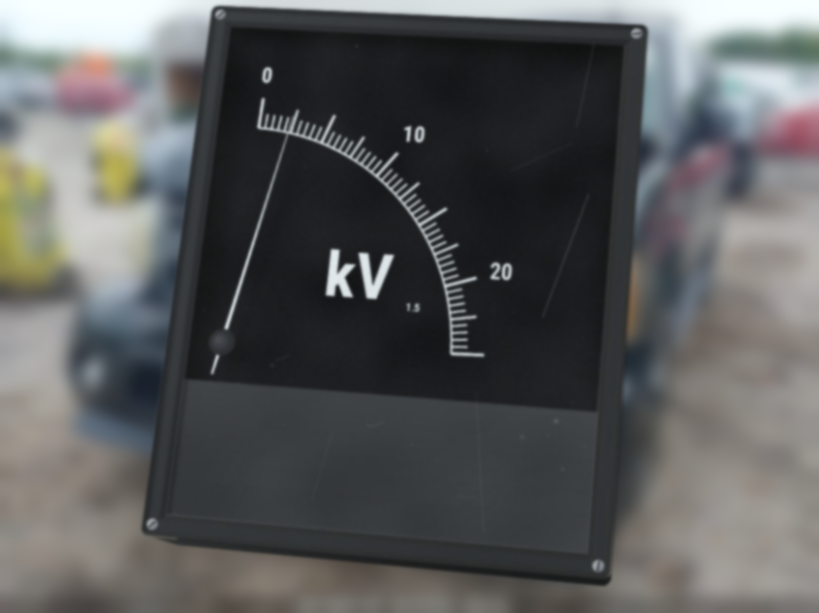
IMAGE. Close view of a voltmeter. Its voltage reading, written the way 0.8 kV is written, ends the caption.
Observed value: 2.5 kV
